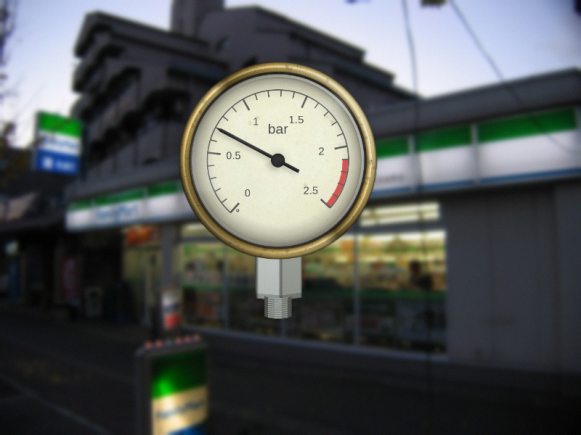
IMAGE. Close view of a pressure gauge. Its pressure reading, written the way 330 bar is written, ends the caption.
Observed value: 0.7 bar
